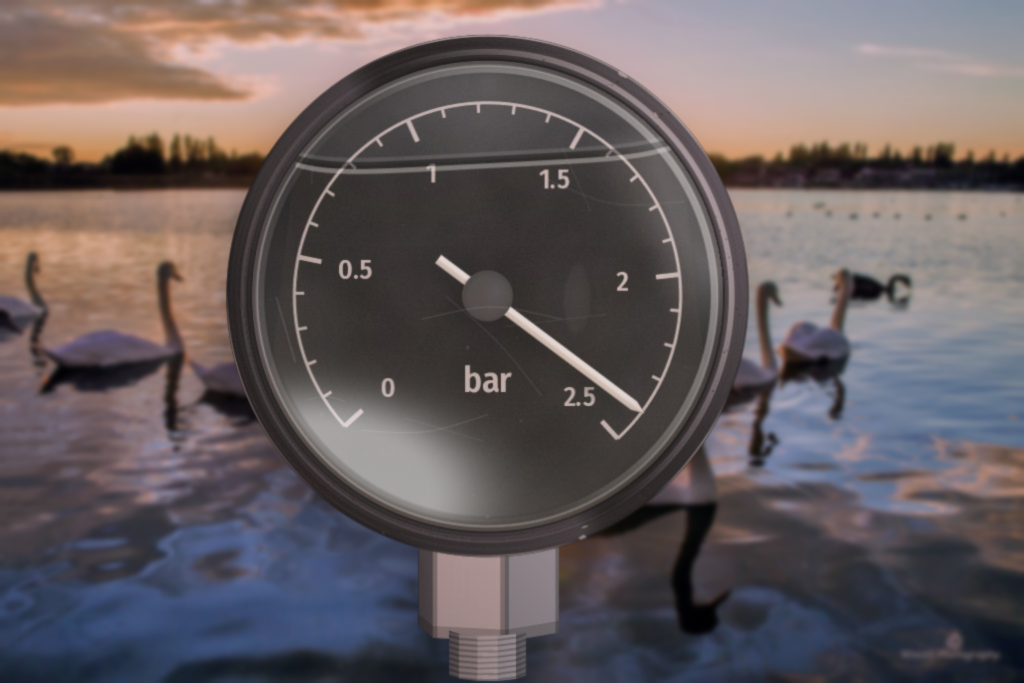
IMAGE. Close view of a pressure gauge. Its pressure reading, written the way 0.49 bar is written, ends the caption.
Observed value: 2.4 bar
